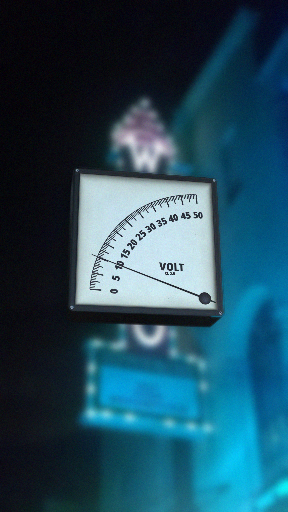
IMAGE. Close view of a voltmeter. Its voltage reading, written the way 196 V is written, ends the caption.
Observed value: 10 V
